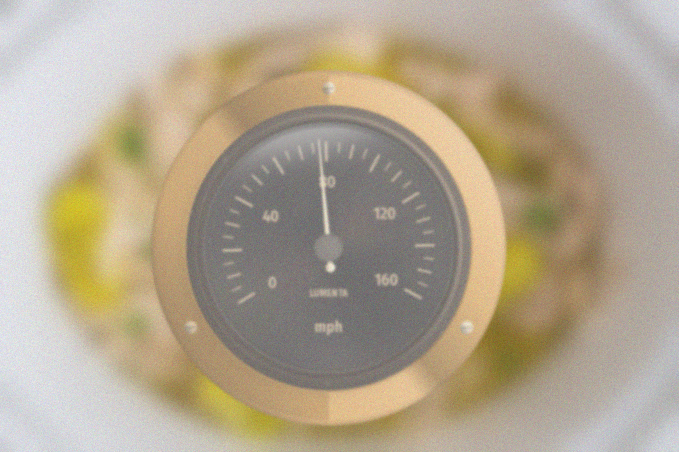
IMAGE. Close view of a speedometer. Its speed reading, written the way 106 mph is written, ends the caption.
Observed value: 77.5 mph
